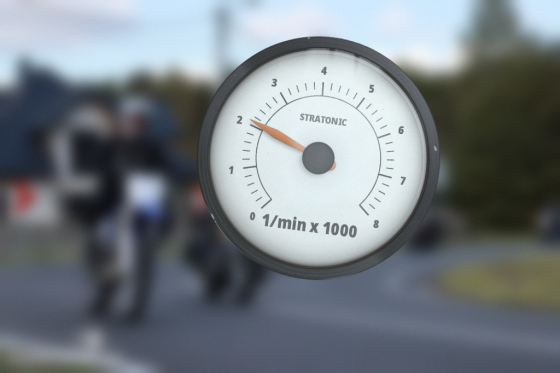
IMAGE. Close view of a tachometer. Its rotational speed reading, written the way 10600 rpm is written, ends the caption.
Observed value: 2100 rpm
